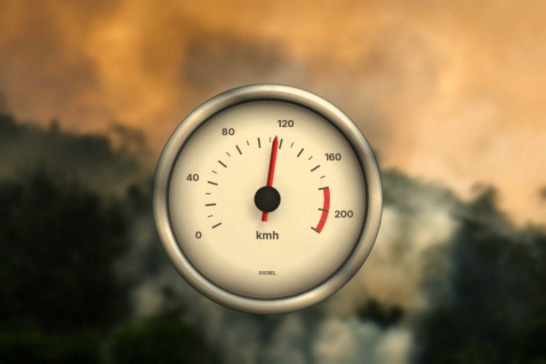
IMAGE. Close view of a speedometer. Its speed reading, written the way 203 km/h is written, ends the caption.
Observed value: 115 km/h
